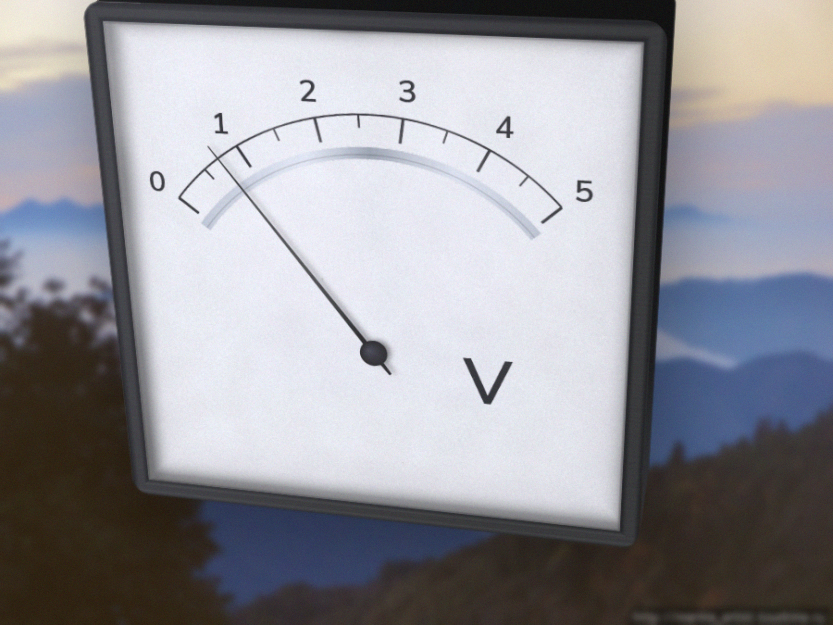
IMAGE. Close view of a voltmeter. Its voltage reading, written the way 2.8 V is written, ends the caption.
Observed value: 0.75 V
